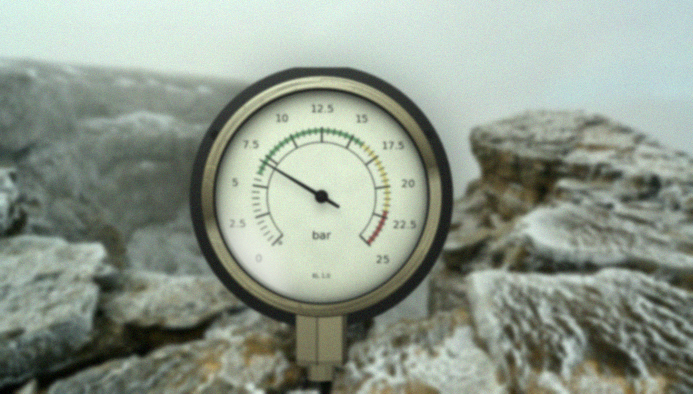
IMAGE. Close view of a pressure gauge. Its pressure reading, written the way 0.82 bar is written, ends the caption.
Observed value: 7 bar
